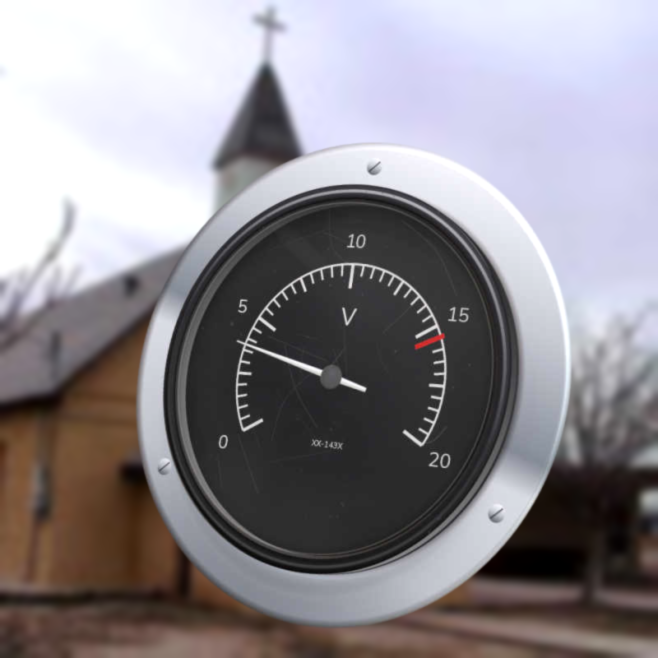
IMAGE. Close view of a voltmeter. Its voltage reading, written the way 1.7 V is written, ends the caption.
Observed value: 3.75 V
